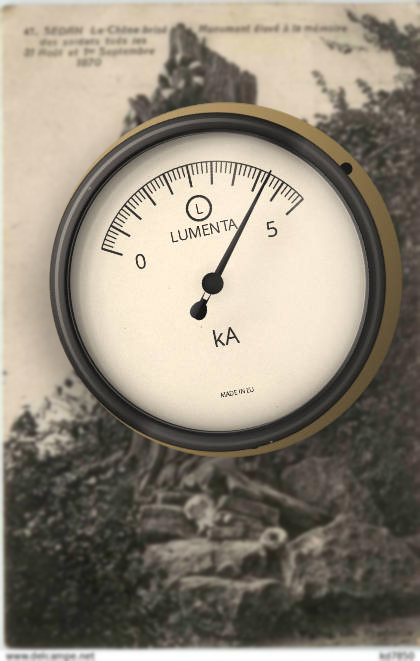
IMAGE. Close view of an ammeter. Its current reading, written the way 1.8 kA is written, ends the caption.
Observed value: 4.2 kA
